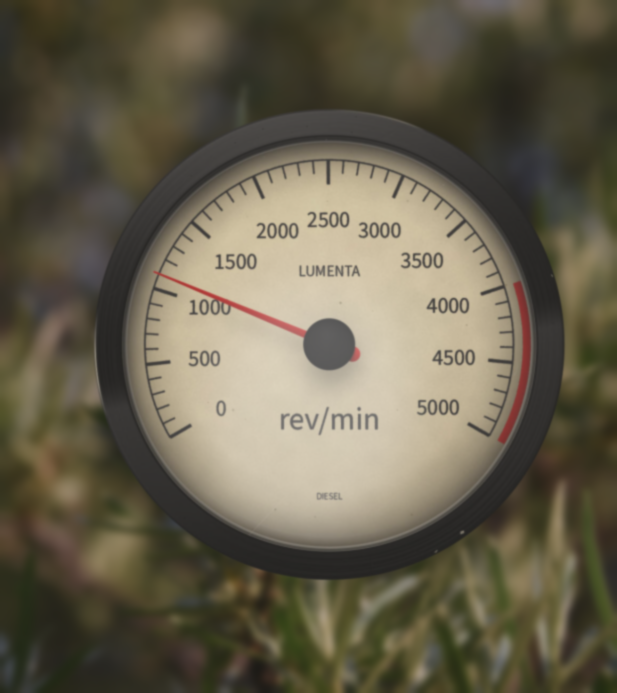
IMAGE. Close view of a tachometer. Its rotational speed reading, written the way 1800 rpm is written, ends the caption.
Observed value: 1100 rpm
